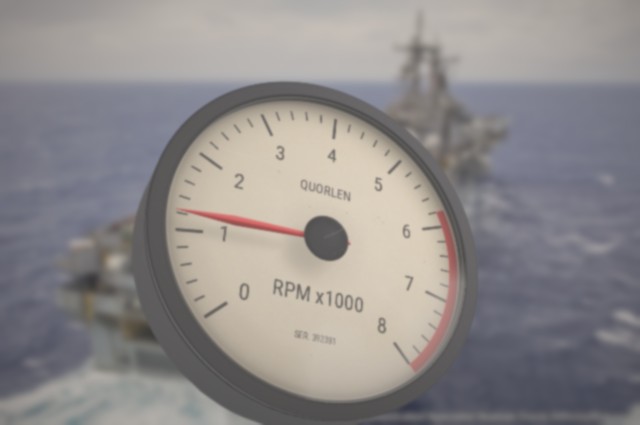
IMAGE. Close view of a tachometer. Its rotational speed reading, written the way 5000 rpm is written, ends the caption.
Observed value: 1200 rpm
